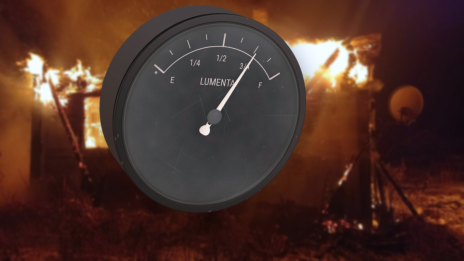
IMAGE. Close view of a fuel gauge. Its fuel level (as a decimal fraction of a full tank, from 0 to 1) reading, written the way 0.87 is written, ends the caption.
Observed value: 0.75
